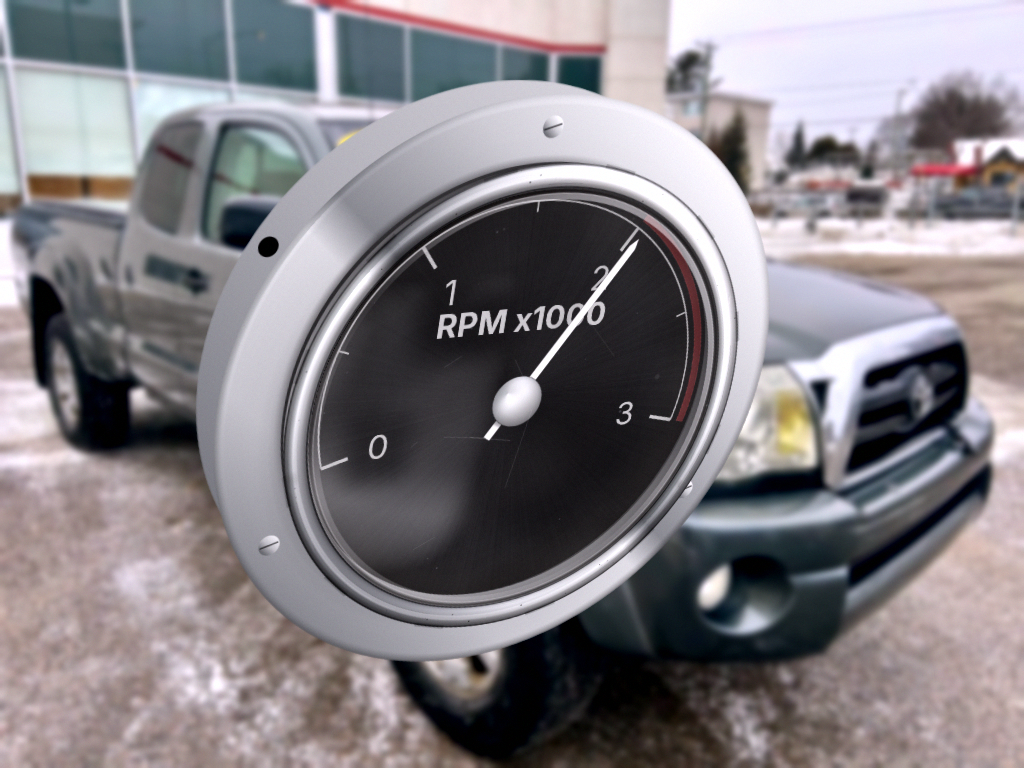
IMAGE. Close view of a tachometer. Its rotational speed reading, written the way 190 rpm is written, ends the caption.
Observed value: 2000 rpm
